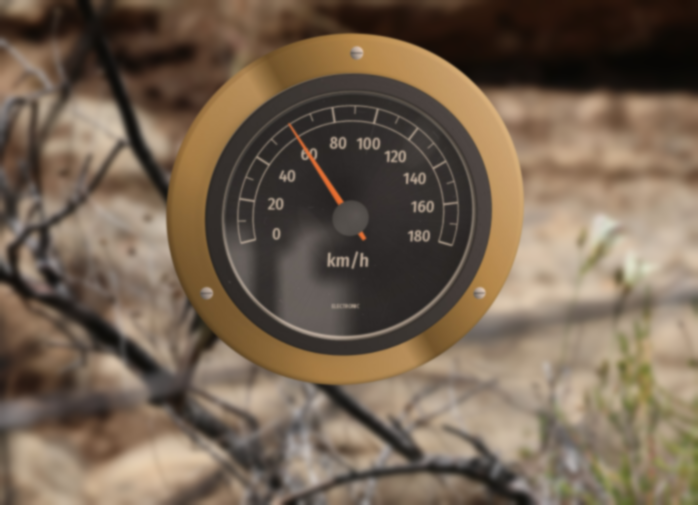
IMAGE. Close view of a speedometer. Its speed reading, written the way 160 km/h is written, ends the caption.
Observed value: 60 km/h
